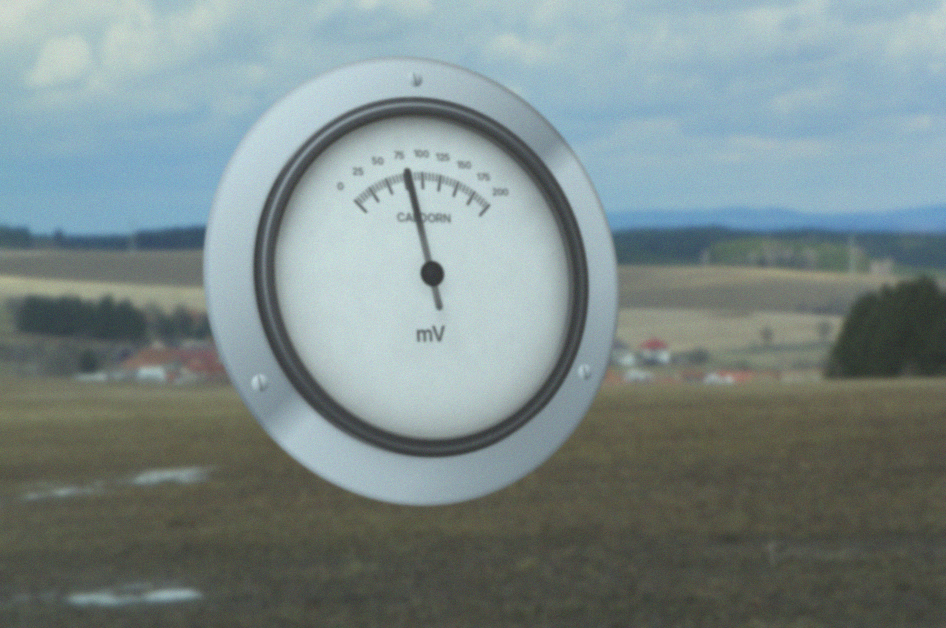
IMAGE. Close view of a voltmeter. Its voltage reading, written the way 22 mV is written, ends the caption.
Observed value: 75 mV
